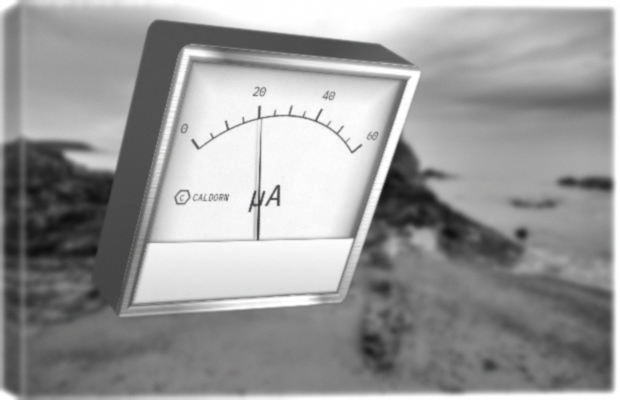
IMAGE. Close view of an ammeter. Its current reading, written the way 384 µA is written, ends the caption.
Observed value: 20 µA
